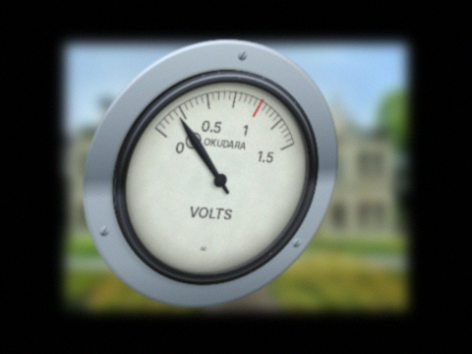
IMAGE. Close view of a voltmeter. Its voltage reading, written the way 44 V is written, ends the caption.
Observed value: 0.2 V
